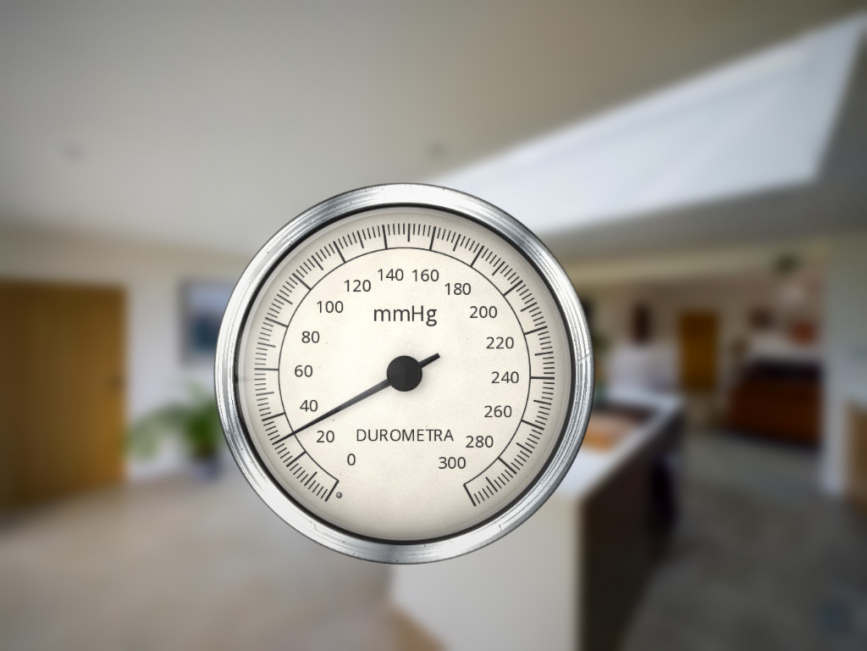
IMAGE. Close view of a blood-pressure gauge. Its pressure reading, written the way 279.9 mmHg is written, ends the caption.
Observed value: 30 mmHg
